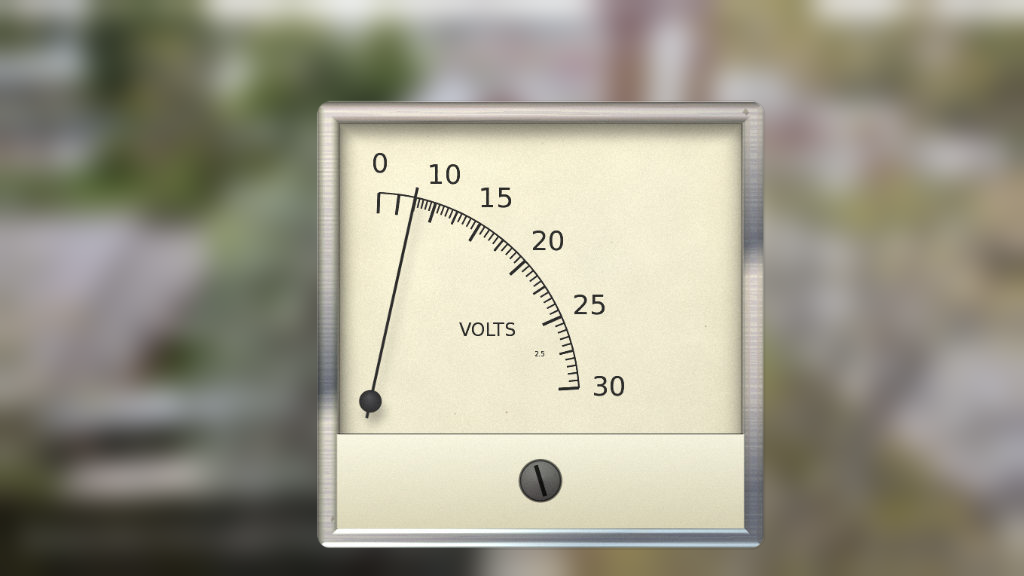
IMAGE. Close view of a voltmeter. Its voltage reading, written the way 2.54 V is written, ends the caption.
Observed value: 7.5 V
